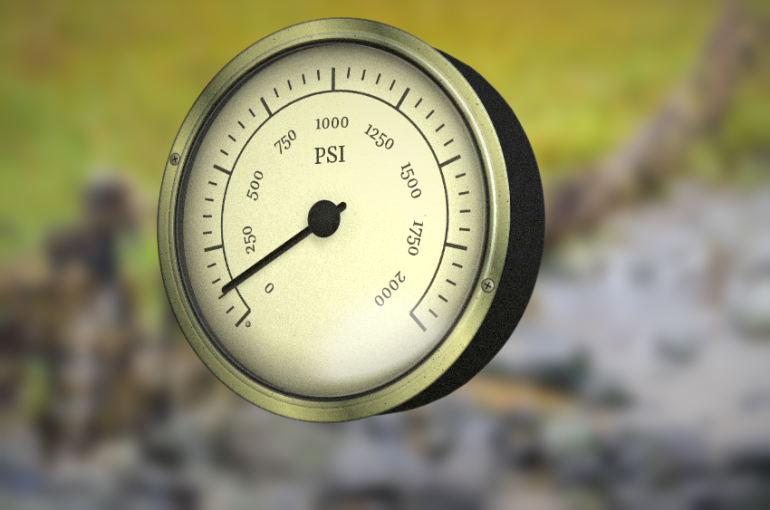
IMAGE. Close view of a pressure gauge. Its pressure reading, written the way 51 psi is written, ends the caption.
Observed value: 100 psi
